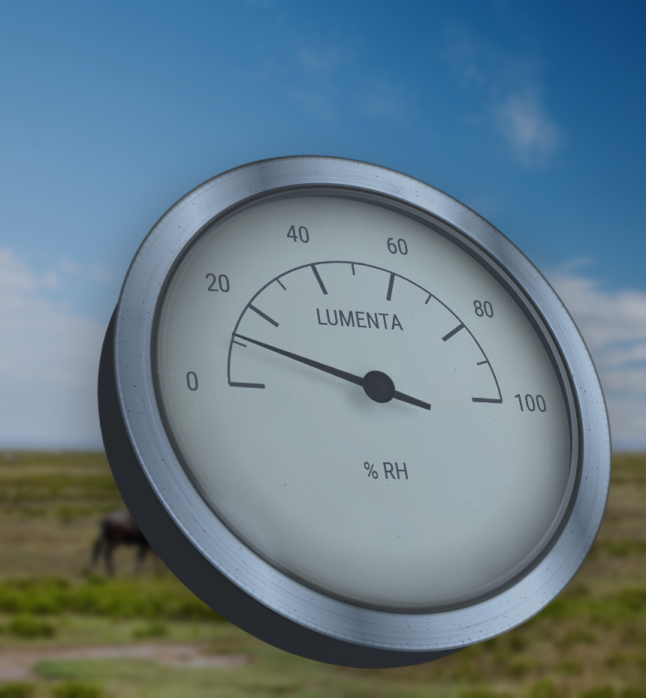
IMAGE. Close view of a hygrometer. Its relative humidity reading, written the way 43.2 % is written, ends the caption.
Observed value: 10 %
